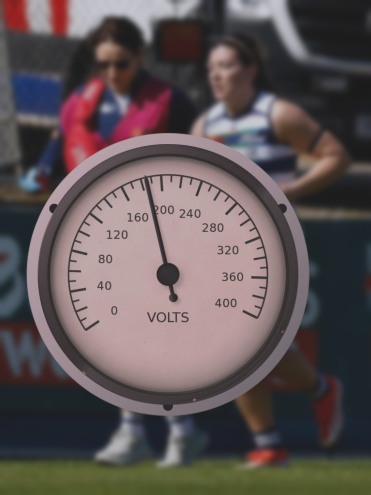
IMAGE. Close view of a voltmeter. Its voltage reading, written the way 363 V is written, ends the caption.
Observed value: 185 V
